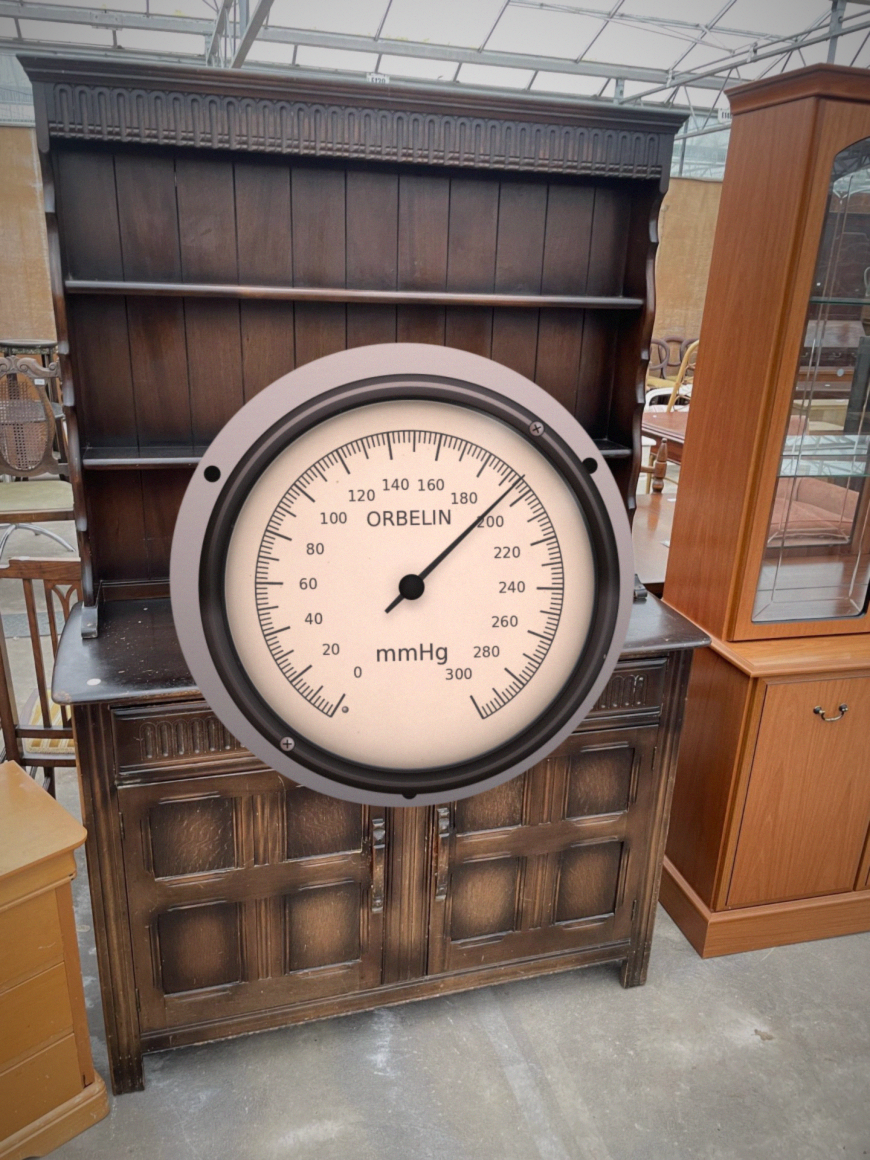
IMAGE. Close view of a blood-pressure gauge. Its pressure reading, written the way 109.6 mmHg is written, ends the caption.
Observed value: 194 mmHg
